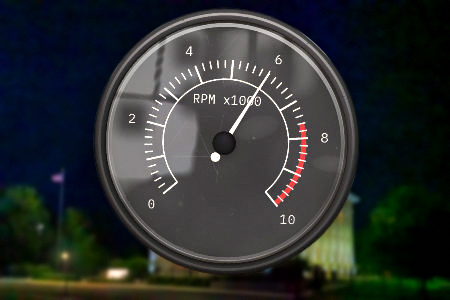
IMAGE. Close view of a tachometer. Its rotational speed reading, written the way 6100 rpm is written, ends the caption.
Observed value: 6000 rpm
